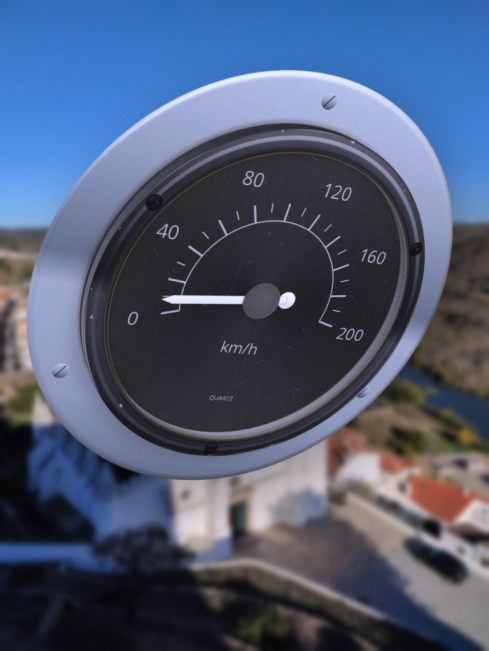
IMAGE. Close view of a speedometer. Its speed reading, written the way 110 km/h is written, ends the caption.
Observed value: 10 km/h
